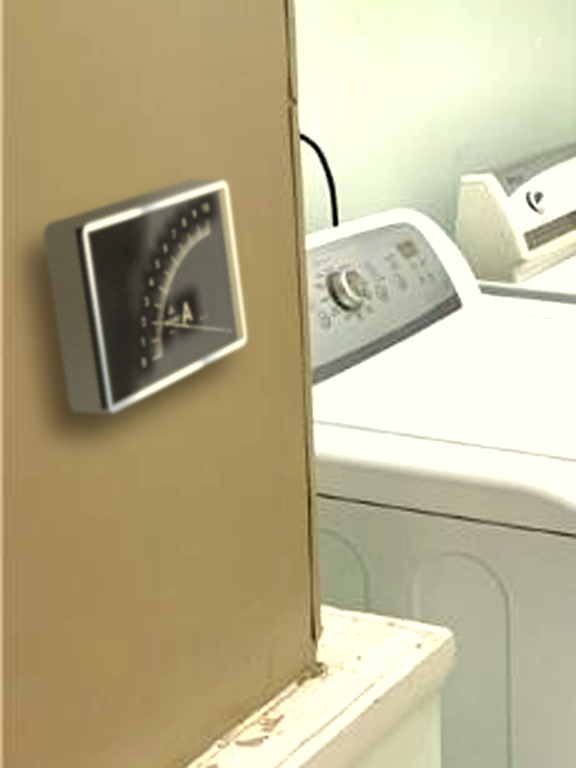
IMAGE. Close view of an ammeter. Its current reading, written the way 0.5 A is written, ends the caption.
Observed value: 2 A
